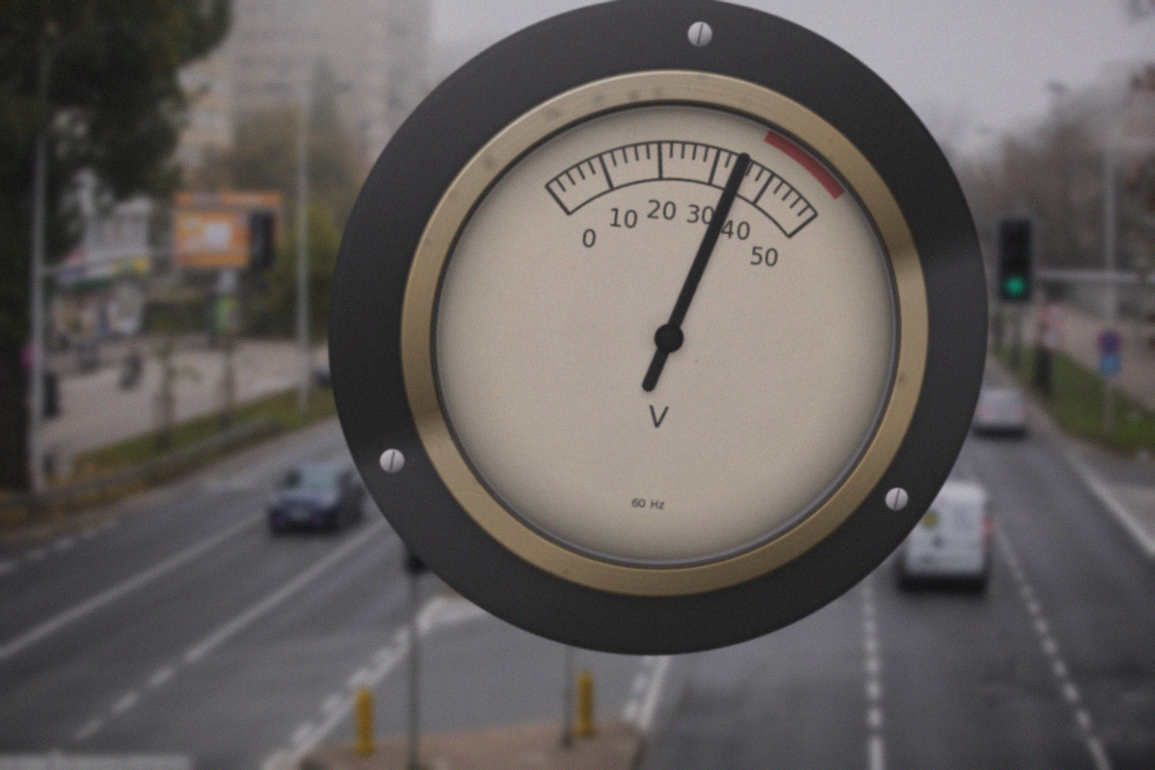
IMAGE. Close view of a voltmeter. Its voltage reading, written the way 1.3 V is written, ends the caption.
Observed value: 34 V
